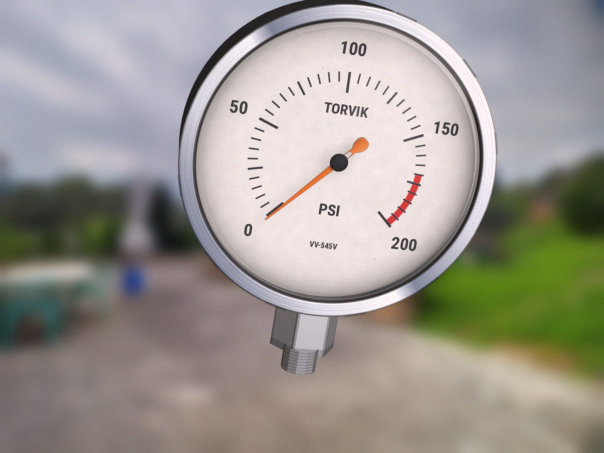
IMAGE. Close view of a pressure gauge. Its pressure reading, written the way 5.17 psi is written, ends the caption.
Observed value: 0 psi
